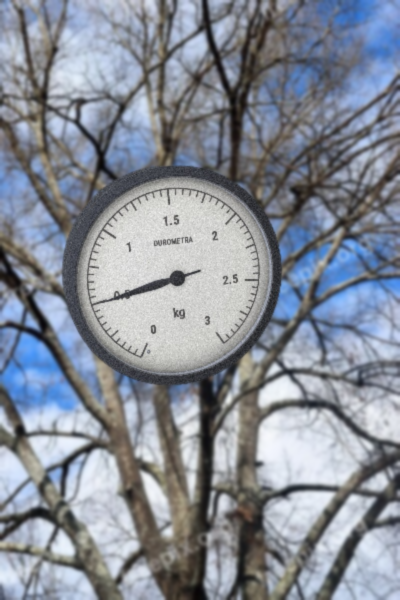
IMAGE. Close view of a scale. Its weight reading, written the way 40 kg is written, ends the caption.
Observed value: 0.5 kg
